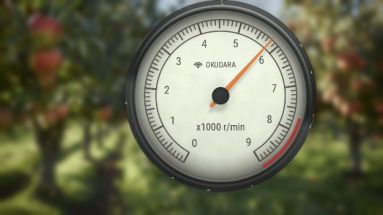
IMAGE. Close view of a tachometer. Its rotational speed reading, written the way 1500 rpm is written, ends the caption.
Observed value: 5800 rpm
